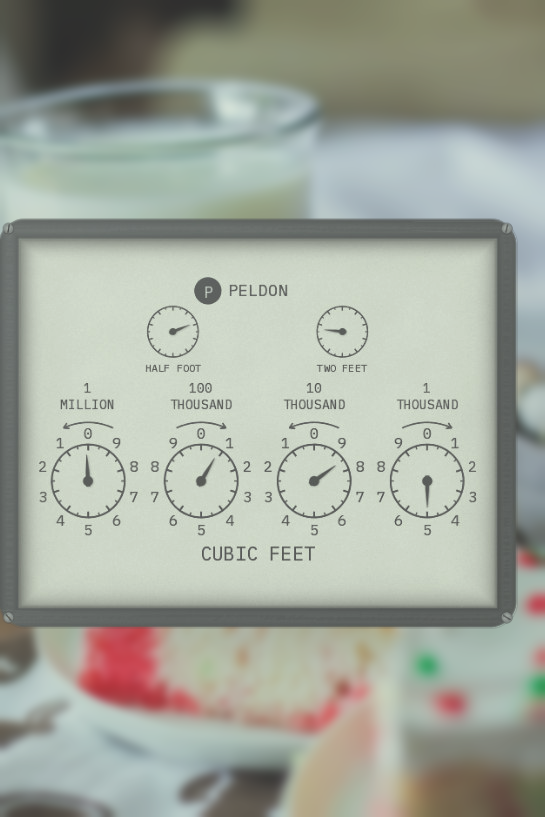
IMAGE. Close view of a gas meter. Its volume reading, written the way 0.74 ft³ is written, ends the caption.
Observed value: 8500 ft³
